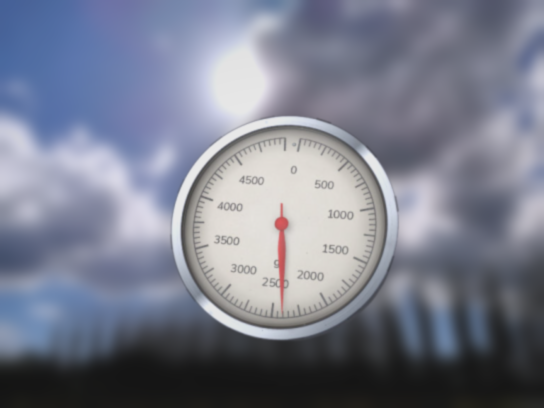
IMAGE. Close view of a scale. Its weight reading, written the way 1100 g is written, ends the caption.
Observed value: 2400 g
